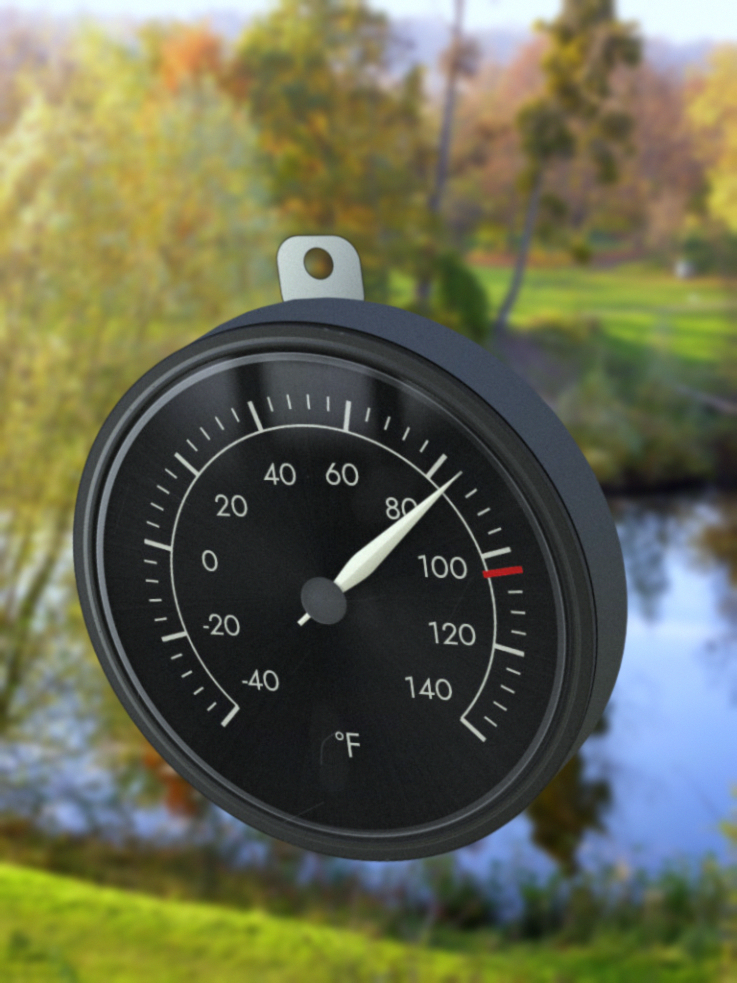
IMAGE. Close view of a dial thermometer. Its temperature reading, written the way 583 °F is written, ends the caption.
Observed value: 84 °F
